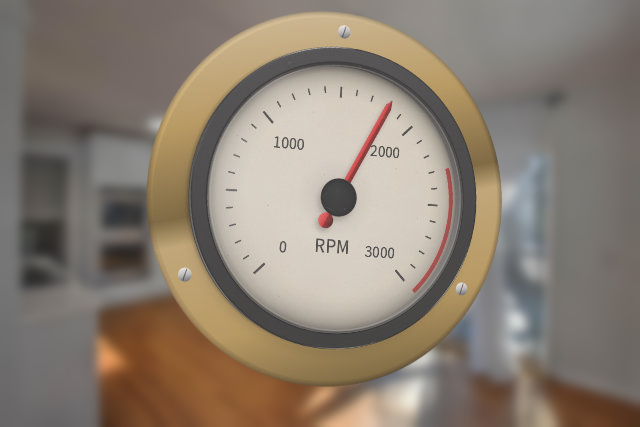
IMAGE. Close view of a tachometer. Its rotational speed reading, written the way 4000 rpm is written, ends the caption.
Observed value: 1800 rpm
